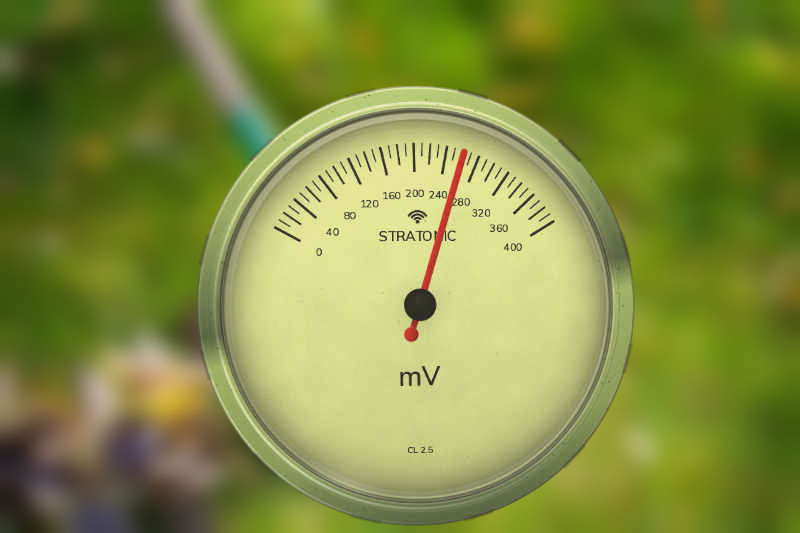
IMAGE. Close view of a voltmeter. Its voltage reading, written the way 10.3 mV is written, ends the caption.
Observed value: 260 mV
